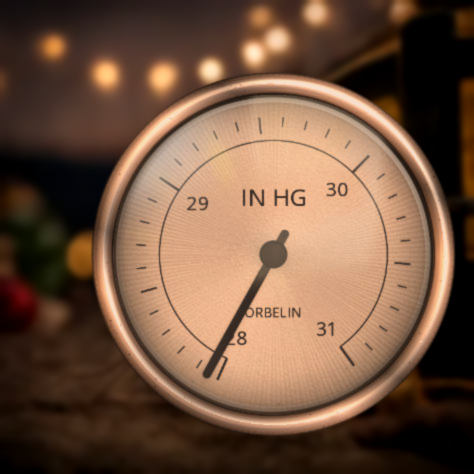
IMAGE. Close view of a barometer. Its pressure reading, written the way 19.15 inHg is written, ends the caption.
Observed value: 28.05 inHg
